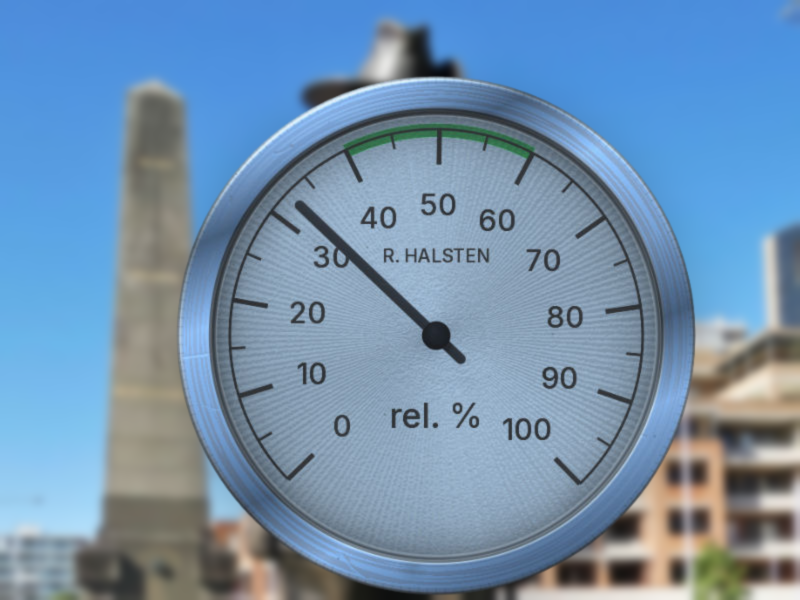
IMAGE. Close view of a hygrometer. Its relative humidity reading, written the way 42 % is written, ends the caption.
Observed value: 32.5 %
